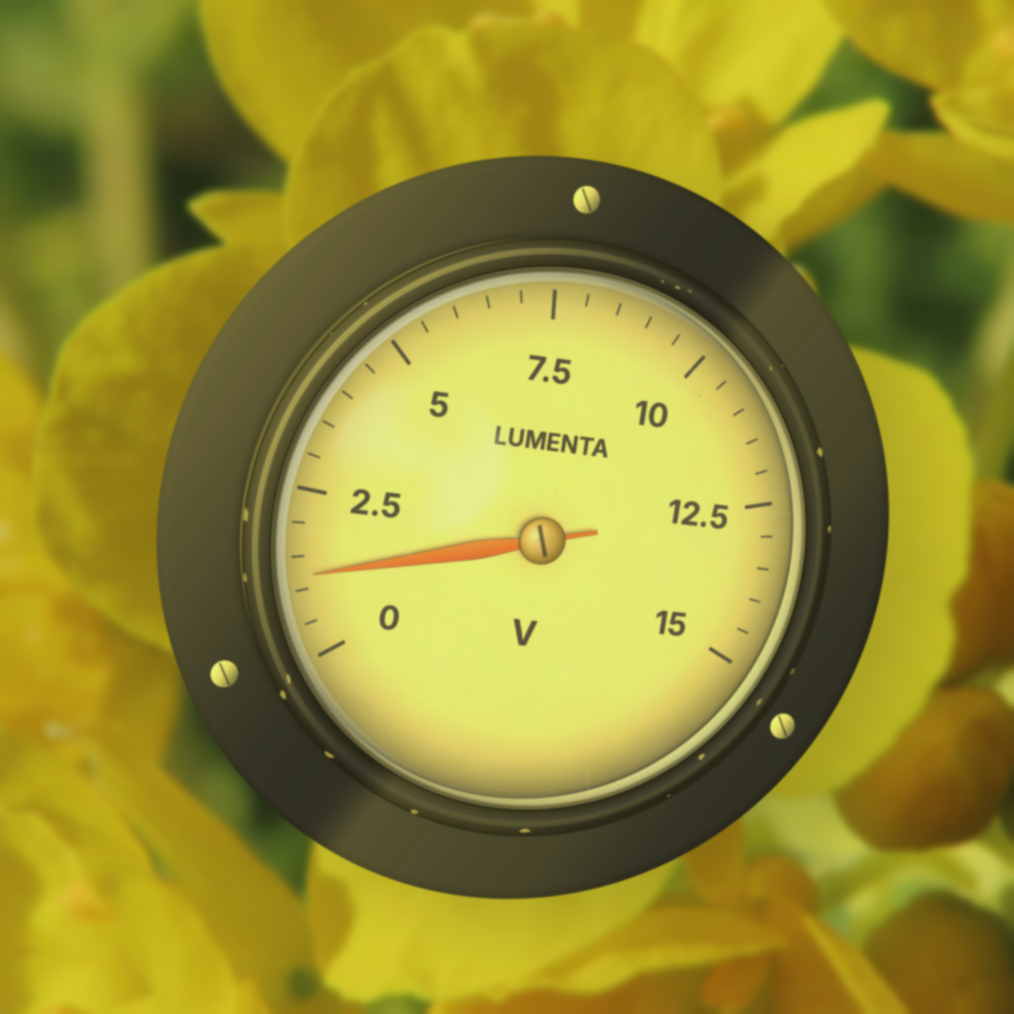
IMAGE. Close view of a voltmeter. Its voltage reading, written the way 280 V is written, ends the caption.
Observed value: 1.25 V
